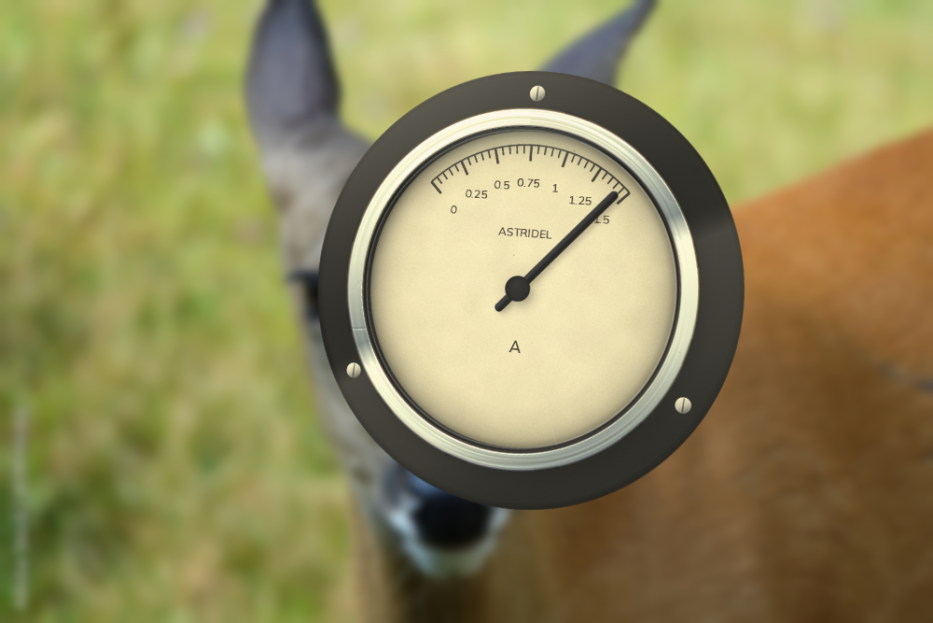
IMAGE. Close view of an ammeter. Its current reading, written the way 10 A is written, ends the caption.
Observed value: 1.45 A
